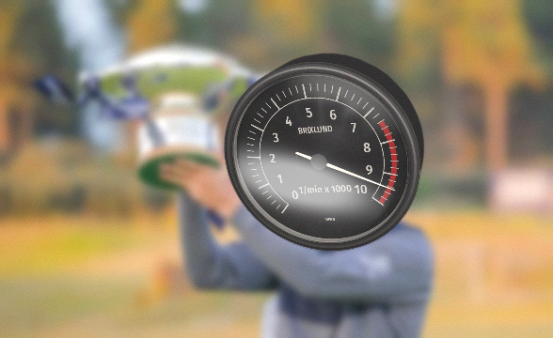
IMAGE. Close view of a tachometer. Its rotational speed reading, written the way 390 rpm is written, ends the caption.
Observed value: 9400 rpm
